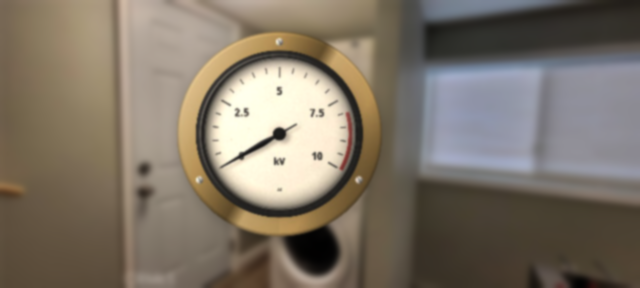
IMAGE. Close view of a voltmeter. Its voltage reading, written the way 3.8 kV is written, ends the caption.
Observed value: 0 kV
